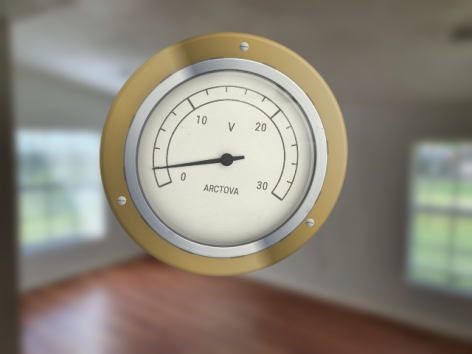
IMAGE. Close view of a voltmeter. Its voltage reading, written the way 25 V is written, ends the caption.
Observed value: 2 V
